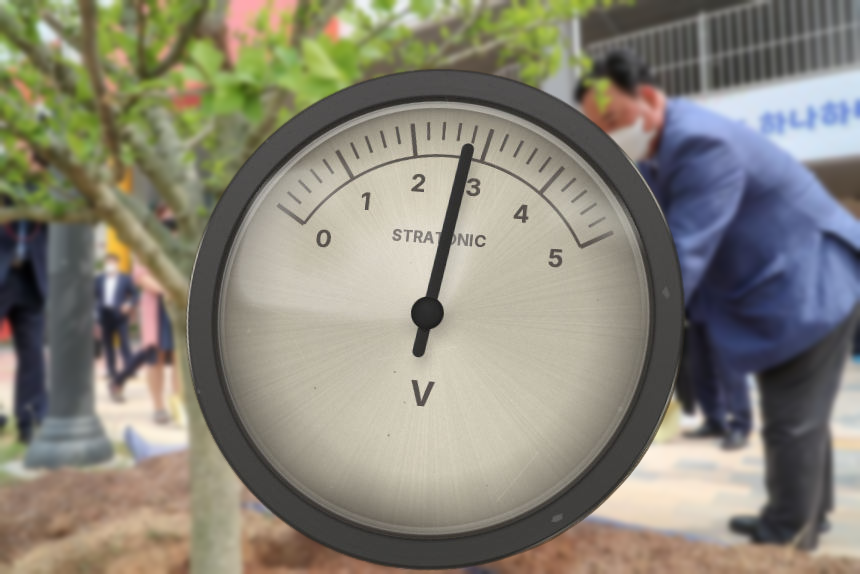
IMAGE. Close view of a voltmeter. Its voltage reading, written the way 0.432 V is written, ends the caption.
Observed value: 2.8 V
